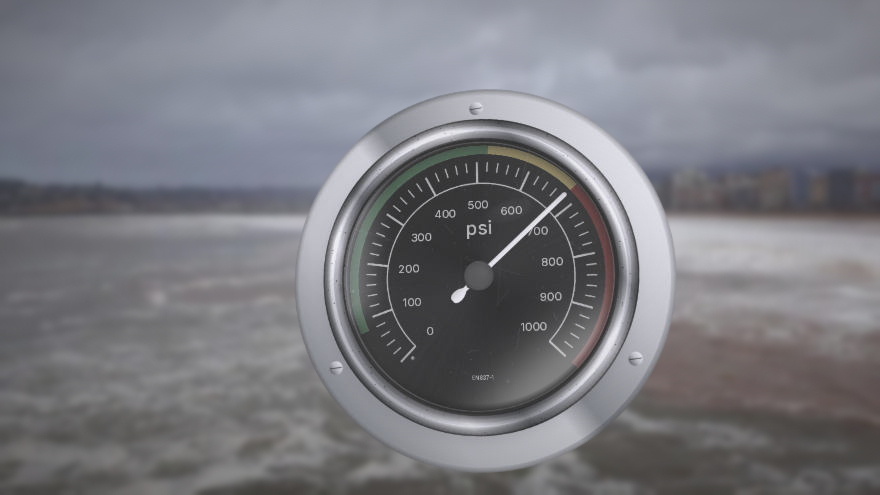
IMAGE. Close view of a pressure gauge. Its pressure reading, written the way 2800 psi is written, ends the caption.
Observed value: 680 psi
